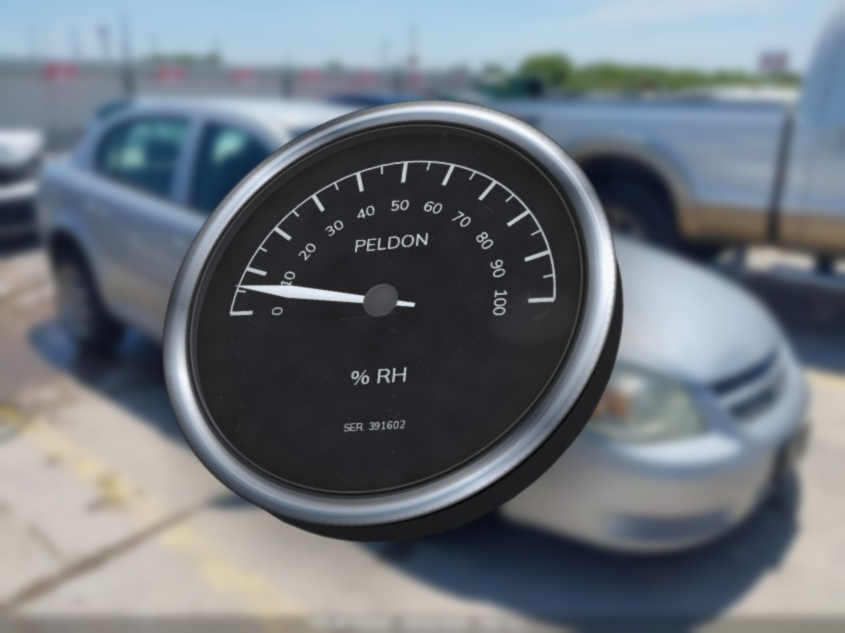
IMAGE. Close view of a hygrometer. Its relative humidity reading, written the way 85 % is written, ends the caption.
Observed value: 5 %
